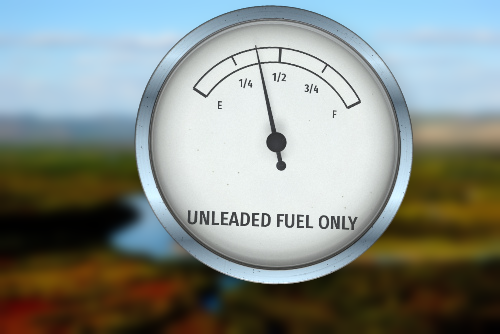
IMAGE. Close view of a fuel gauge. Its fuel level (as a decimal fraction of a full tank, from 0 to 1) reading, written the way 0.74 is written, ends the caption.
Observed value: 0.375
